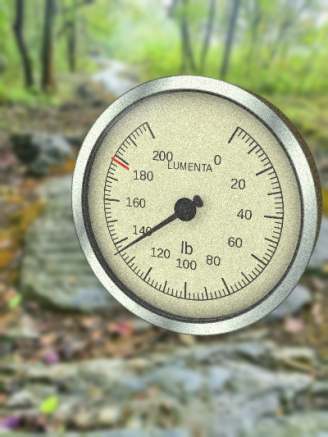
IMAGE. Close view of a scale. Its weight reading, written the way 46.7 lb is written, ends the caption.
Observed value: 136 lb
